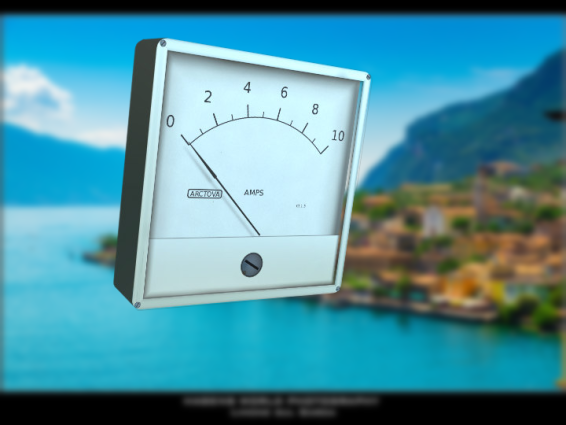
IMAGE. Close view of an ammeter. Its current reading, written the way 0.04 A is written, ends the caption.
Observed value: 0 A
